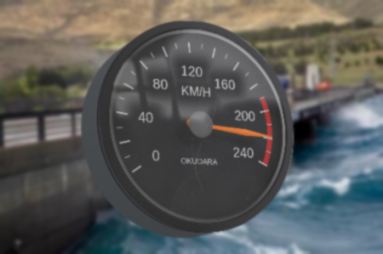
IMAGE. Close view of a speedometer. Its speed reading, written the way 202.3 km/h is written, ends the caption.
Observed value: 220 km/h
